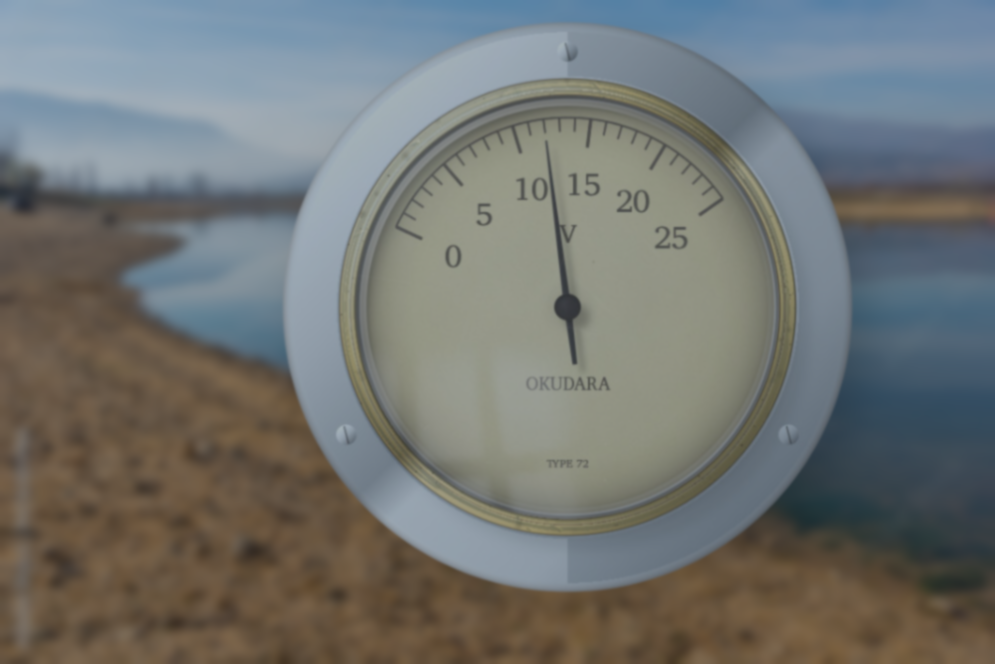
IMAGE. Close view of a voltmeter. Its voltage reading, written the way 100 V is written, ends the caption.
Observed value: 12 V
